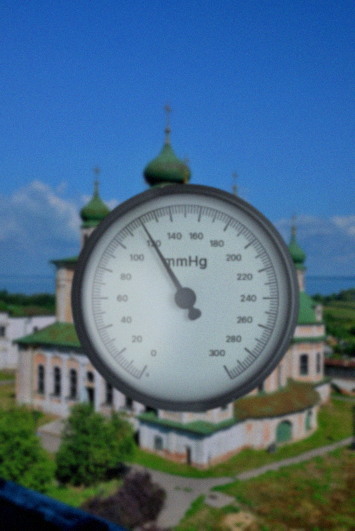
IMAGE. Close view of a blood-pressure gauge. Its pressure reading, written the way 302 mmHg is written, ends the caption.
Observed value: 120 mmHg
